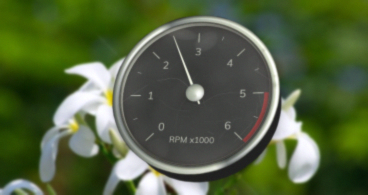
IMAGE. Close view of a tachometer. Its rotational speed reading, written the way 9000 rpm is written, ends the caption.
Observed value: 2500 rpm
